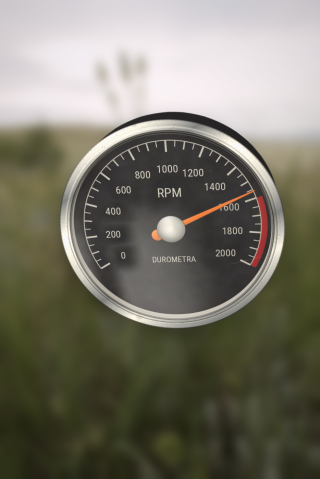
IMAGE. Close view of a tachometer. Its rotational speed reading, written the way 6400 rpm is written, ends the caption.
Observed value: 1550 rpm
